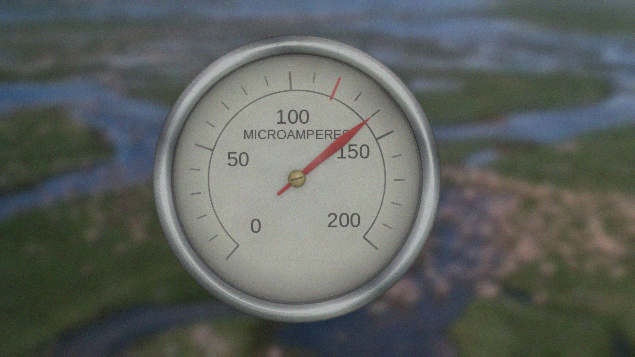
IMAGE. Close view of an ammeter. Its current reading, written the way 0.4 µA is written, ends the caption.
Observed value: 140 µA
